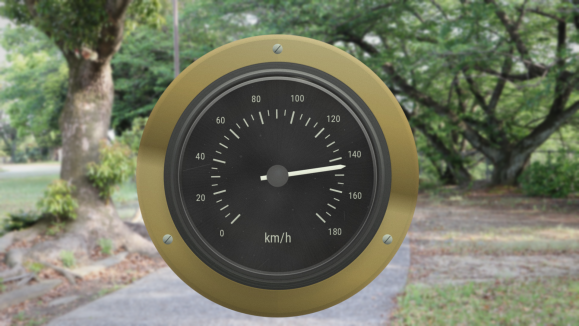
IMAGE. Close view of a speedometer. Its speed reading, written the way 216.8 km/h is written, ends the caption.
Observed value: 145 km/h
